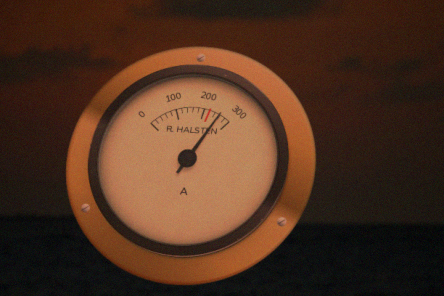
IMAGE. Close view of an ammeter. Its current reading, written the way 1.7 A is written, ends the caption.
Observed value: 260 A
